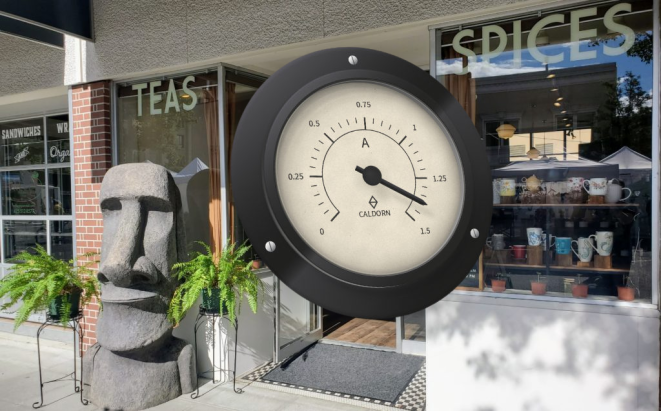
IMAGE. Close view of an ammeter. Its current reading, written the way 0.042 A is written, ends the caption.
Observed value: 1.4 A
